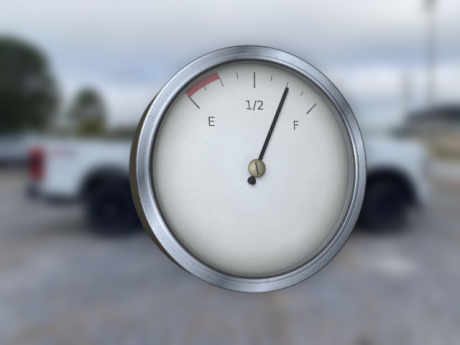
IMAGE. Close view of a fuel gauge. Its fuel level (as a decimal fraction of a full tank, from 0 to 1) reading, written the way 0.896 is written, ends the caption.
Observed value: 0.75
